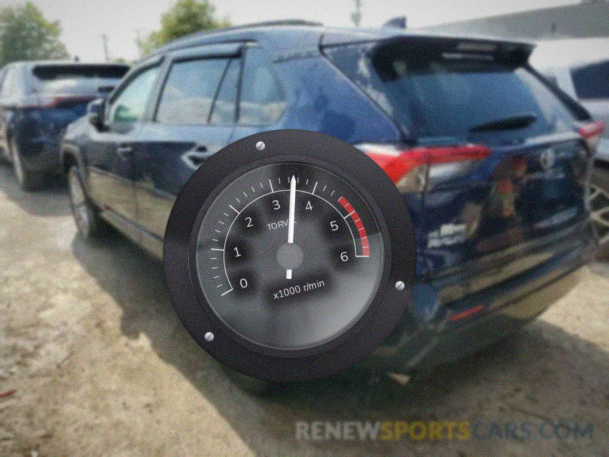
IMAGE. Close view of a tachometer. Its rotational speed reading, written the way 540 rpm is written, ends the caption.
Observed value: 3500 rpm
